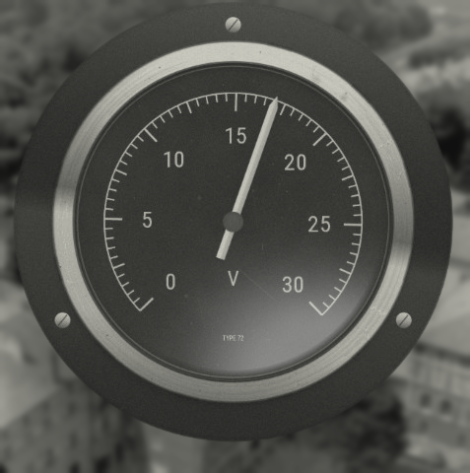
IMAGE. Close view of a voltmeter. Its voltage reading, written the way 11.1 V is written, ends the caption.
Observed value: 17 V
